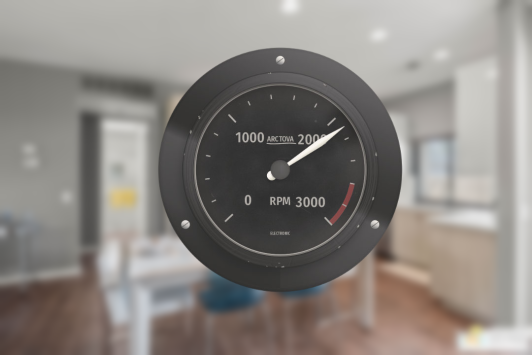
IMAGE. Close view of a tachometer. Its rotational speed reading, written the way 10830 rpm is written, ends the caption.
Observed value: 2100 rpm
